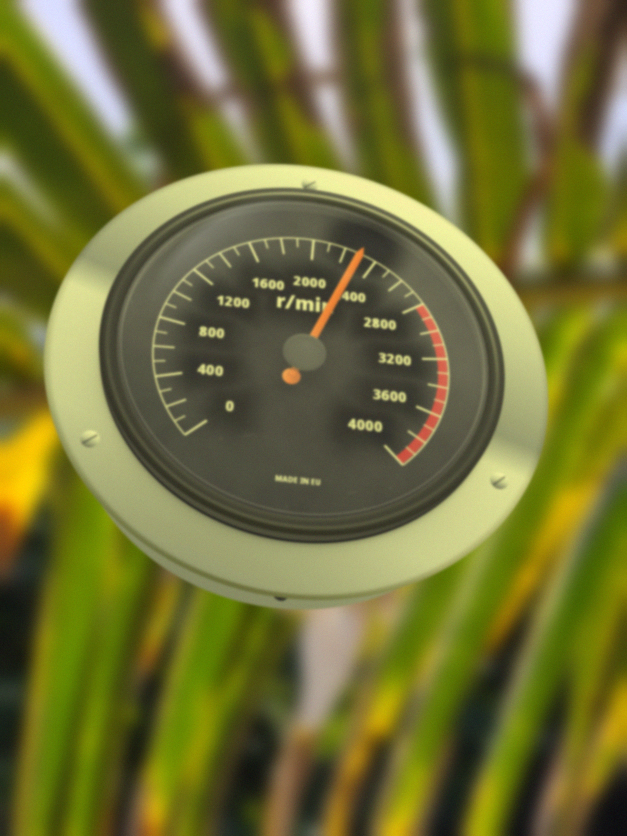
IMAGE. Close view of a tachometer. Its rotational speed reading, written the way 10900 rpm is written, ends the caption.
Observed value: 2300 rpm
